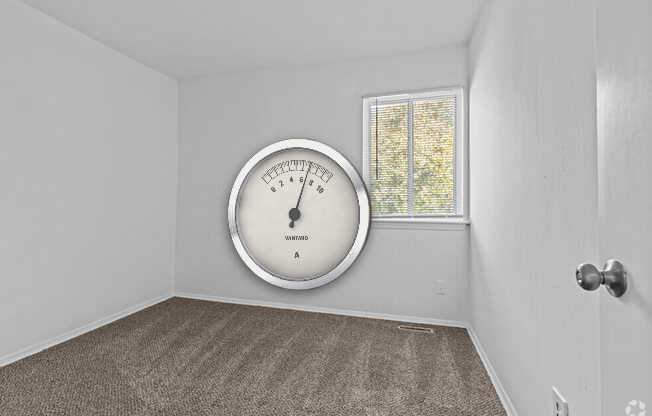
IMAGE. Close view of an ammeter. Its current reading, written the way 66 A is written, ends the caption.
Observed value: 7 A
